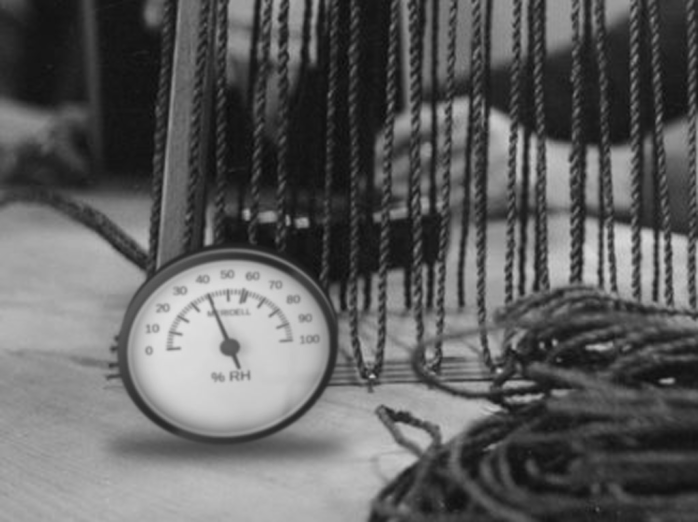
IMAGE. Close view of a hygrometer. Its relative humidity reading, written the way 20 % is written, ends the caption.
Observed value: 40 %
